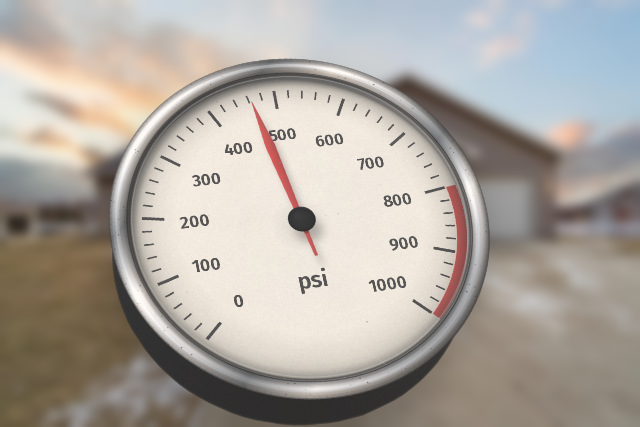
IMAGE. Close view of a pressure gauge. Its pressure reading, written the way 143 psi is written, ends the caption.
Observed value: 460 psi
